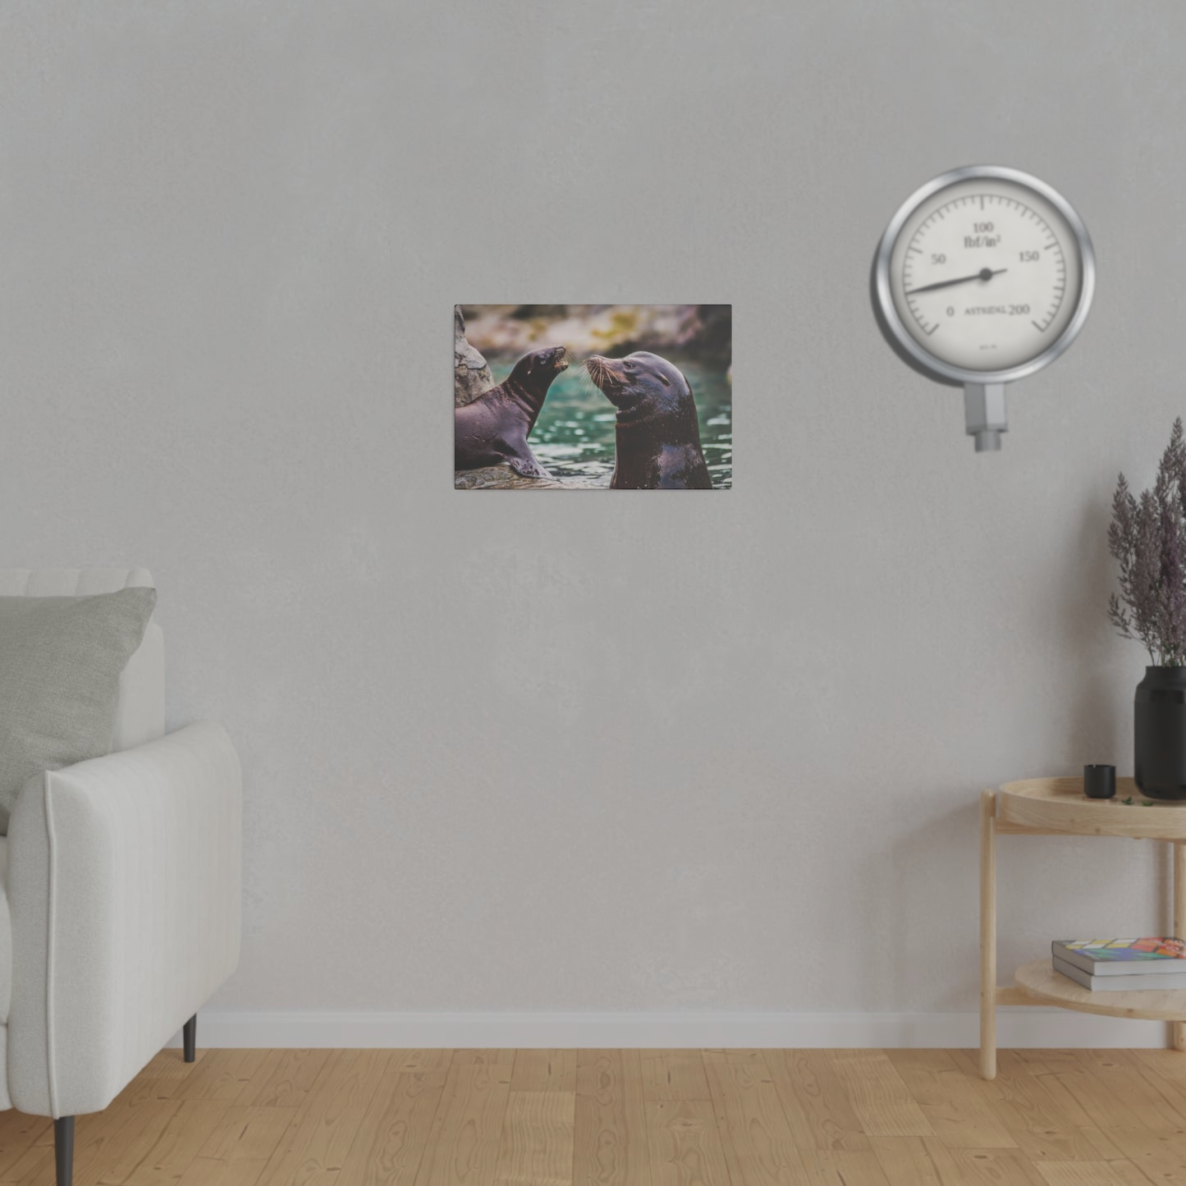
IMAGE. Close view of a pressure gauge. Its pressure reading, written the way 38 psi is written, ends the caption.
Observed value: 25 psi
